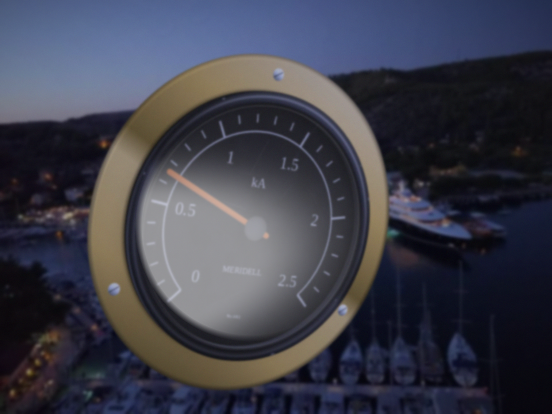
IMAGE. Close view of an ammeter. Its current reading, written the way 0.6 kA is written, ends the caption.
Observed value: 0.65 kA
